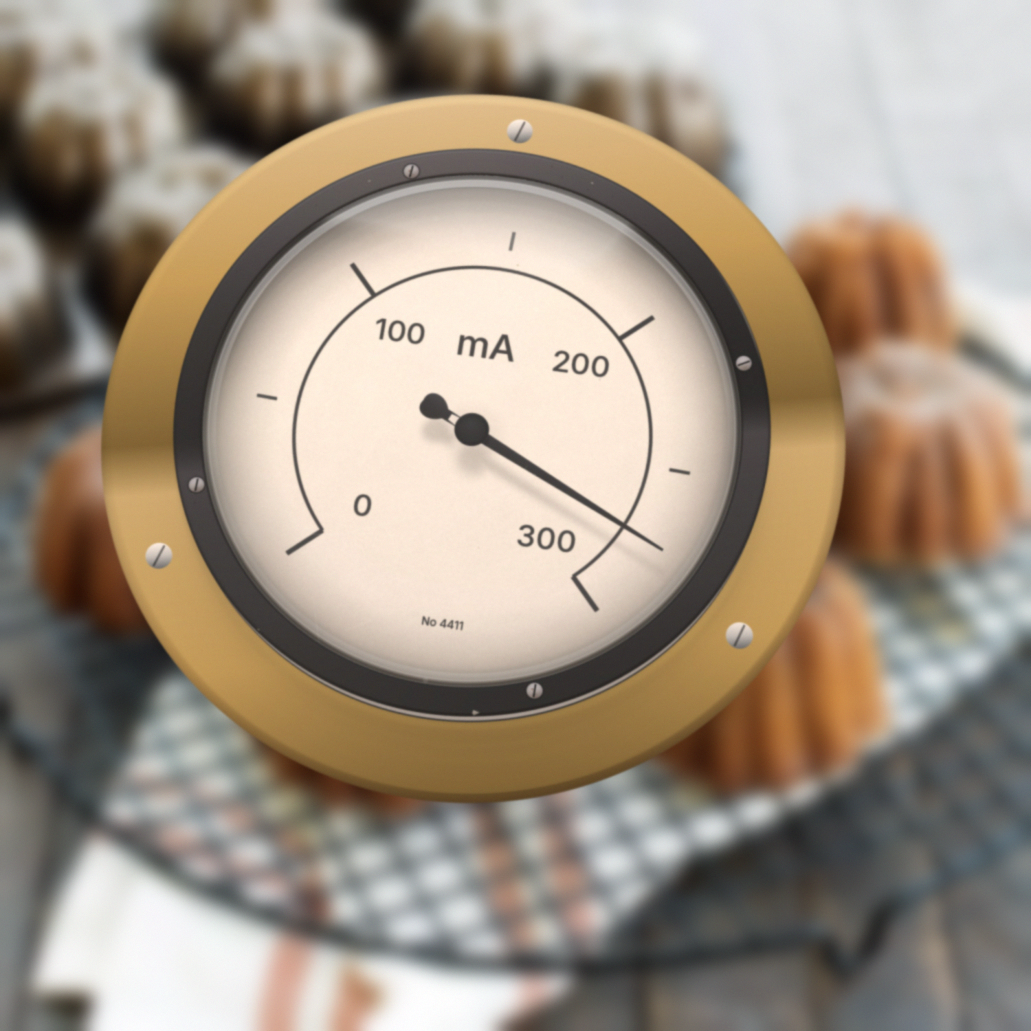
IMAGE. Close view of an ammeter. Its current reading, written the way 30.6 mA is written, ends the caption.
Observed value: 275 mA
